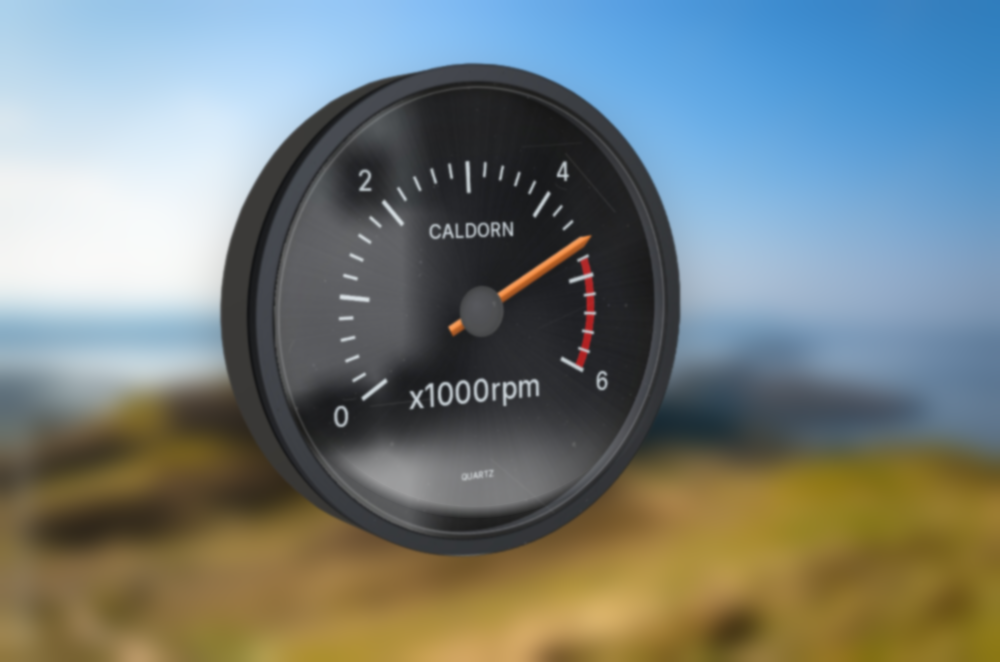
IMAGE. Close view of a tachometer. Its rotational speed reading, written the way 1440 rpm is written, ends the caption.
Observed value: 4600 rpm
